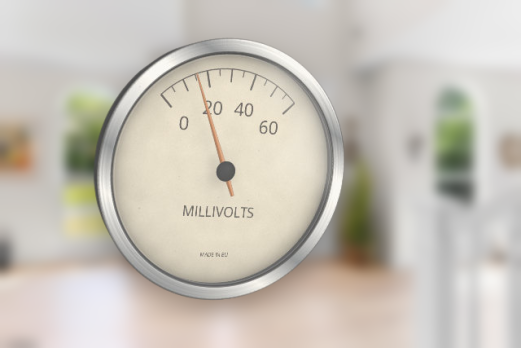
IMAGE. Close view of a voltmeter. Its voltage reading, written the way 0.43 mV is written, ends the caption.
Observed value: 15 mV
